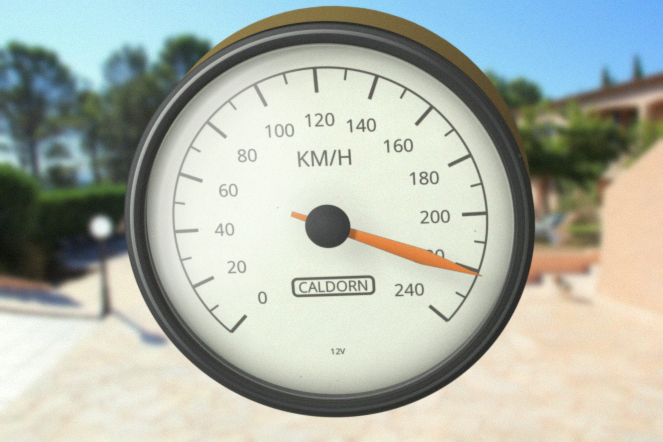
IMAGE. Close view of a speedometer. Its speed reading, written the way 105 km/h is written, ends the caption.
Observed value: 220 km/h
